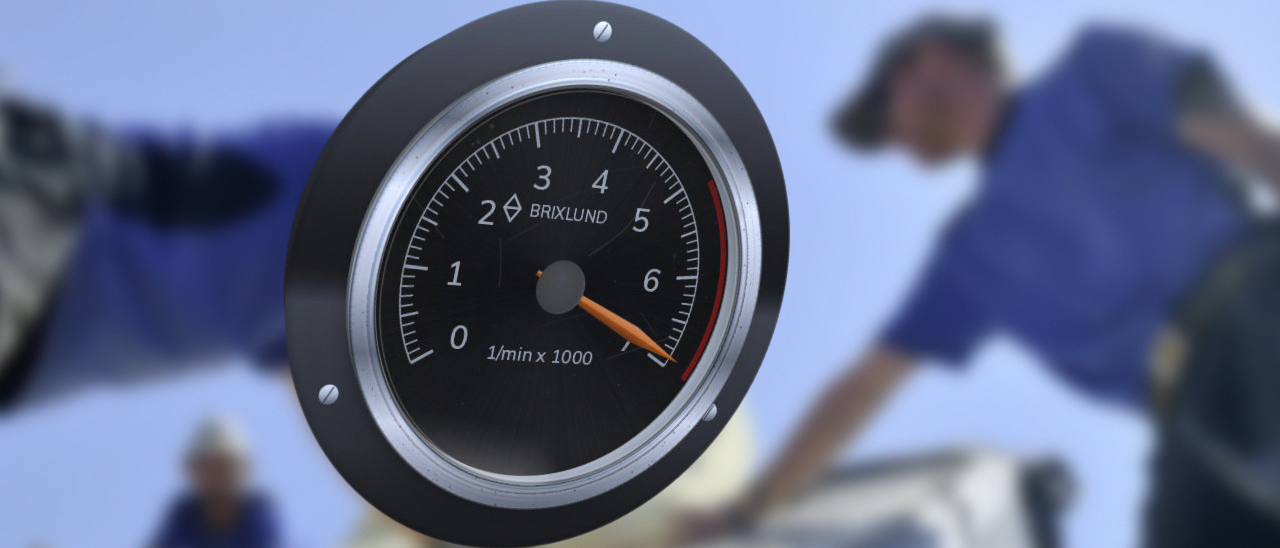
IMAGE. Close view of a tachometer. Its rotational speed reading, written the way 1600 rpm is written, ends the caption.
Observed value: 6900 rpm
